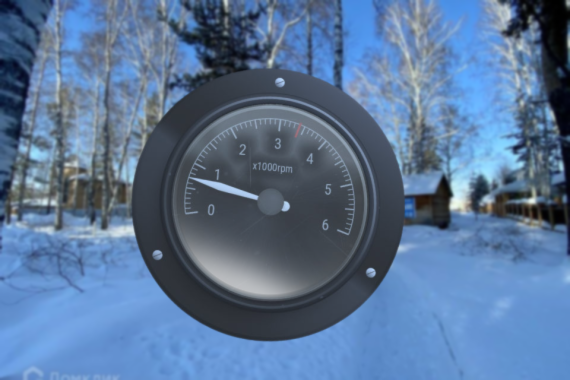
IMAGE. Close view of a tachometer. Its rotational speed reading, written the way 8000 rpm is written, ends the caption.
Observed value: 700 rpm
